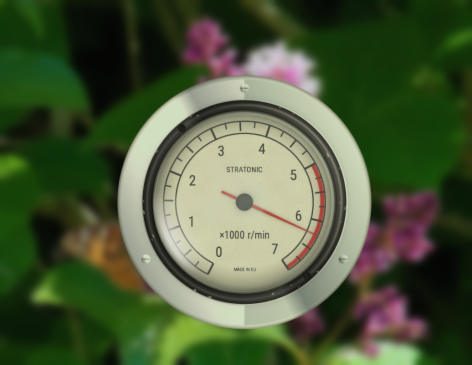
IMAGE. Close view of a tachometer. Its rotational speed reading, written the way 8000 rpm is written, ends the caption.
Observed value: 6250 rpm
